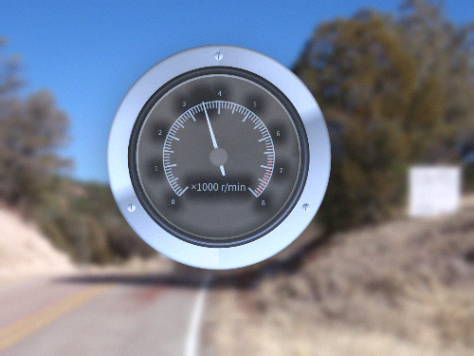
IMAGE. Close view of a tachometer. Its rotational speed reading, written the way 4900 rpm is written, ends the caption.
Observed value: 3500 rpm
